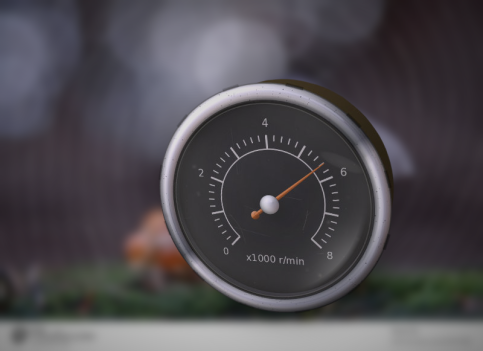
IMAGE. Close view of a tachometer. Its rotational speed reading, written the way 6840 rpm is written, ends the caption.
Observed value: 5600 rpm
